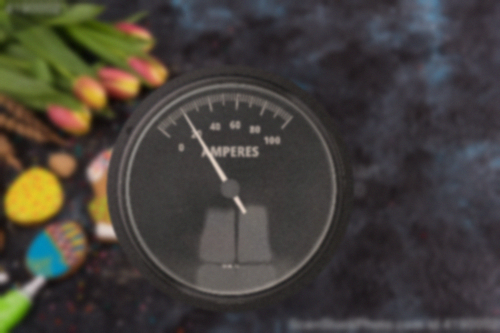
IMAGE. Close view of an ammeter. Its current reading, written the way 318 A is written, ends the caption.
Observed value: 20 A
